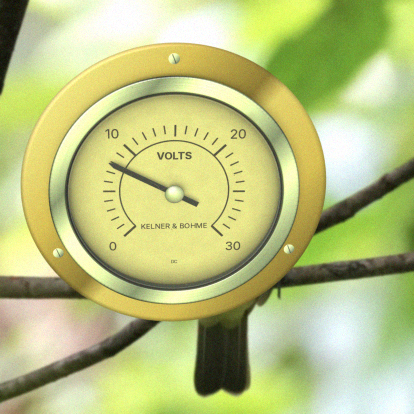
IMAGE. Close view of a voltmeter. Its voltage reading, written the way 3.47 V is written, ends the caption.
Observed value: 8 V
